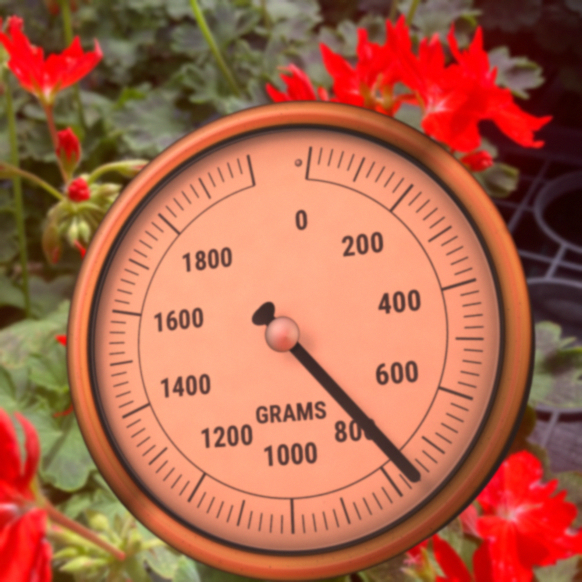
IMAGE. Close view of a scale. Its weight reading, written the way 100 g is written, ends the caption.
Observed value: 760 g
